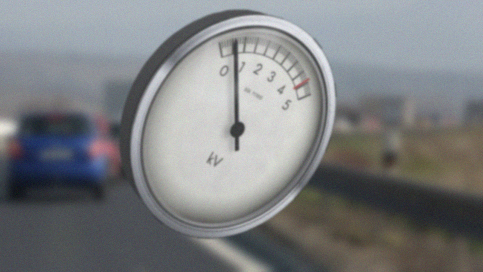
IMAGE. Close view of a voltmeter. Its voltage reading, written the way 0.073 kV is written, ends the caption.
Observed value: 0.5 kV
